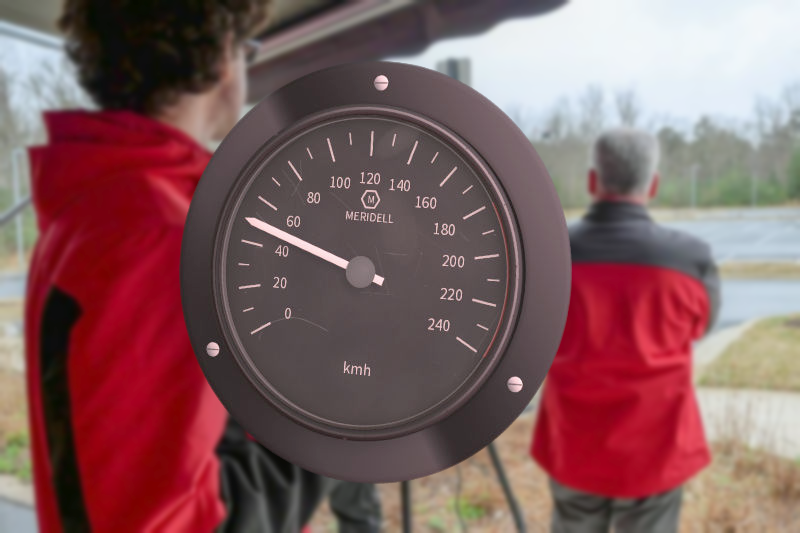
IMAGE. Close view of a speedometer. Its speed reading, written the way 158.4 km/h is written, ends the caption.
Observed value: 50 km/h
